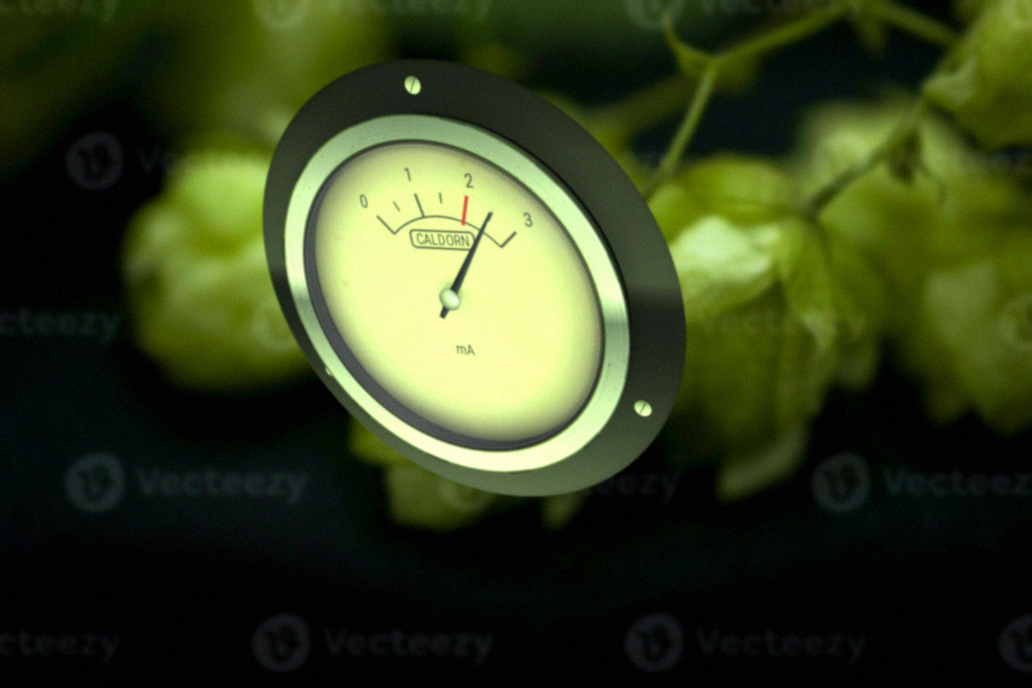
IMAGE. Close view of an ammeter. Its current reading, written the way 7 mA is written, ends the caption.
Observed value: 2.5 mA
